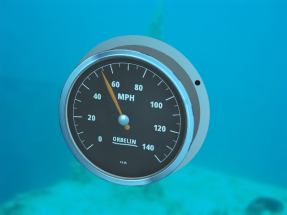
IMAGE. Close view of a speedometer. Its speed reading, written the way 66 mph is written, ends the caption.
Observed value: 55 mph
